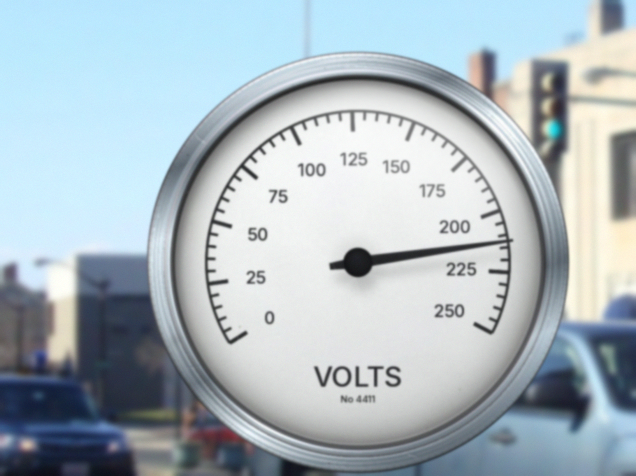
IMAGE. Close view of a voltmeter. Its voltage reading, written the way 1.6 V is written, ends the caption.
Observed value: 212.5 V
